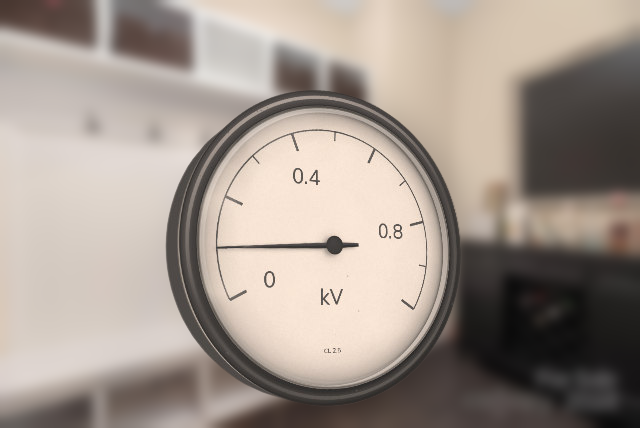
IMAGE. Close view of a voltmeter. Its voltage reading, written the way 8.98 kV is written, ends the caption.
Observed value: 0.1 kV
